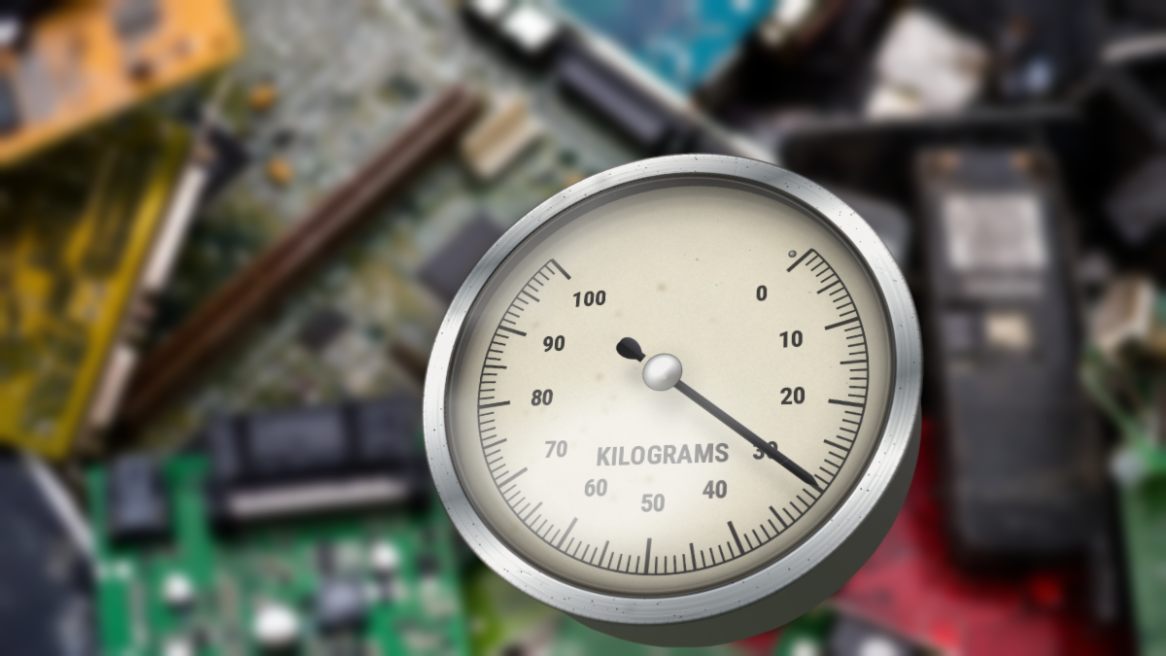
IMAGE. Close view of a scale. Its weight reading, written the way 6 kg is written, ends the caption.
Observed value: 30 kg
